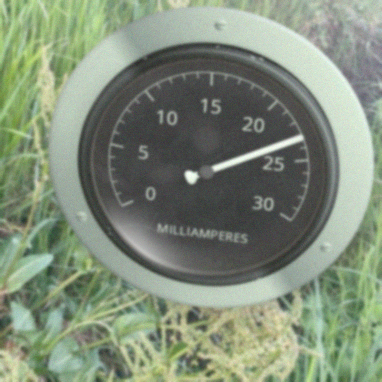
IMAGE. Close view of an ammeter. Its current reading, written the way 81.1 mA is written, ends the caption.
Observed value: 23 mA
